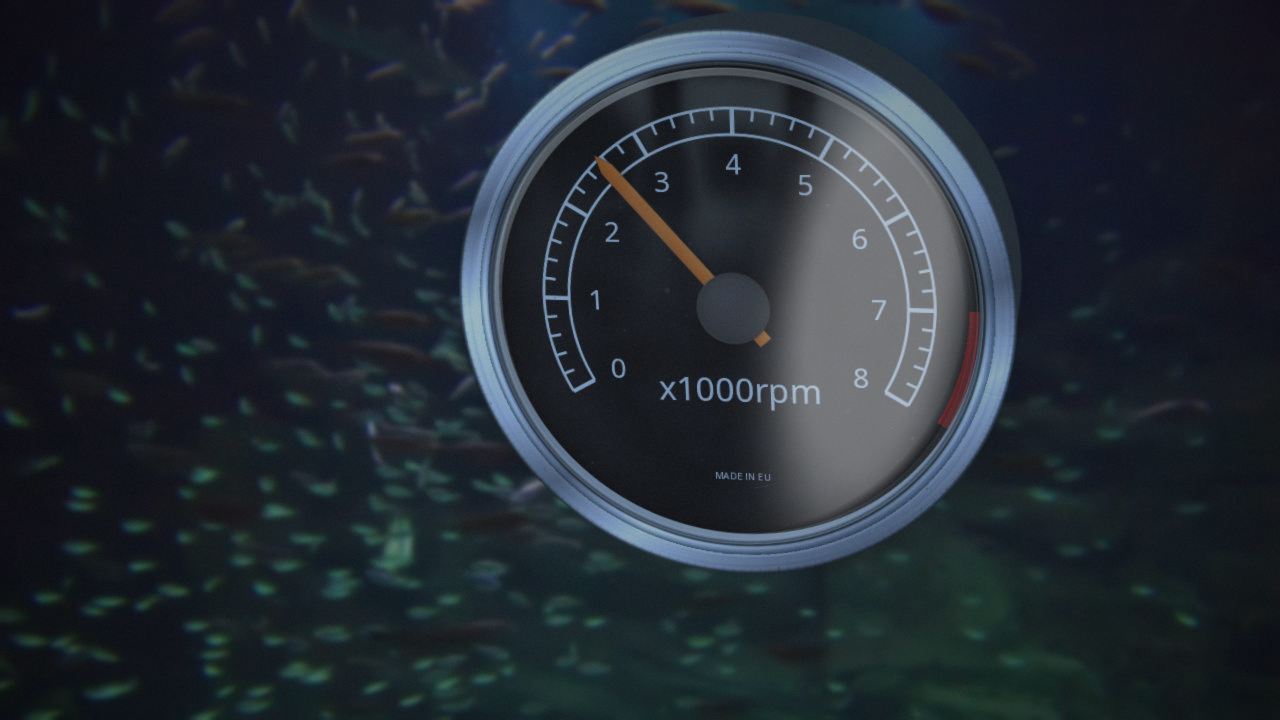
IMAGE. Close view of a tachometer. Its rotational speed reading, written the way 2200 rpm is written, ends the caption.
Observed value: 2600 rpm
